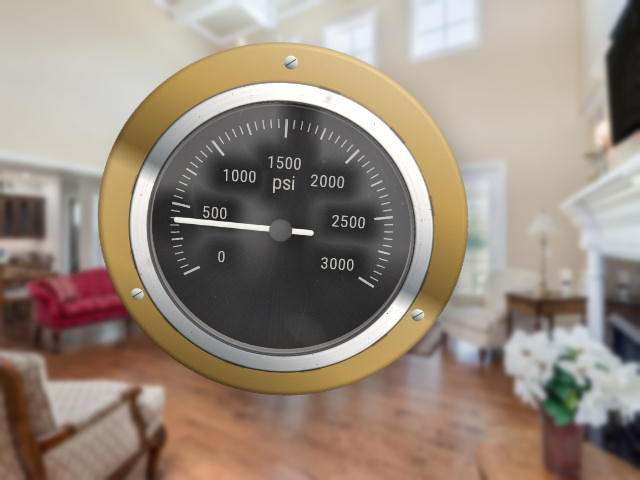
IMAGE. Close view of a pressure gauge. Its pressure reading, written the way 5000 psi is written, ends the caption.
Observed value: 400 psi
